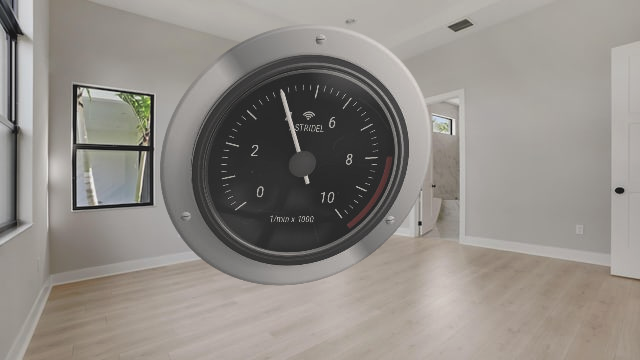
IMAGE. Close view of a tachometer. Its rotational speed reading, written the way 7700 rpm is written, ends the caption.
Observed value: 4000 rpm
